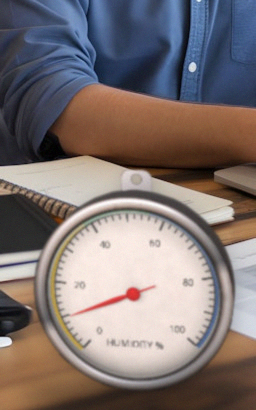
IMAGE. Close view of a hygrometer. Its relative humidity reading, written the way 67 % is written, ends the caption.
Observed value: 10 %
